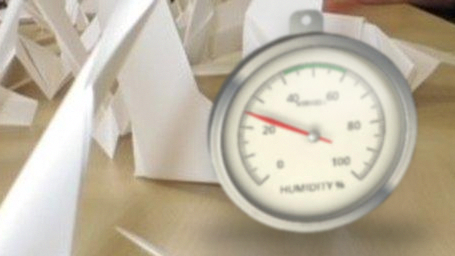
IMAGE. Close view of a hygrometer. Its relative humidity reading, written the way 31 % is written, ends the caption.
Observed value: 25 %
